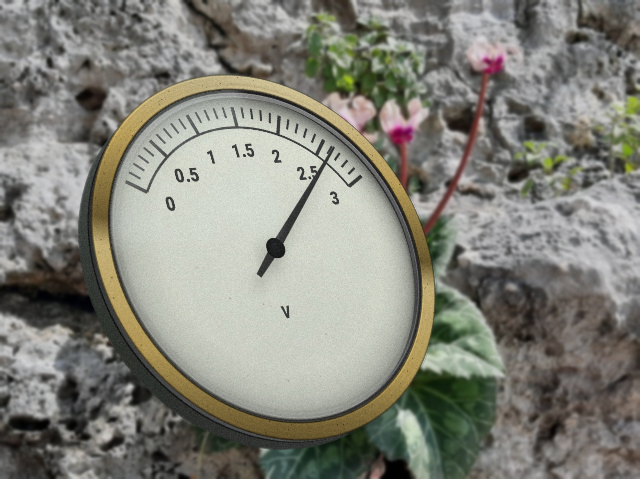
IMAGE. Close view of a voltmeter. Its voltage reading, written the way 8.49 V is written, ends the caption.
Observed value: 2.6 V
